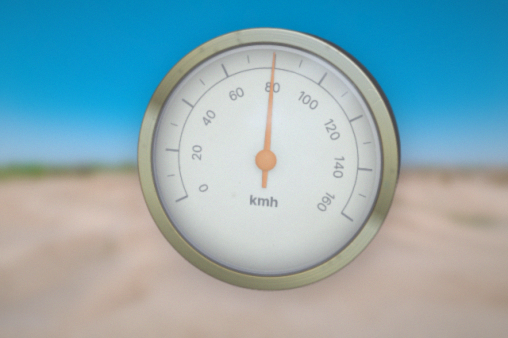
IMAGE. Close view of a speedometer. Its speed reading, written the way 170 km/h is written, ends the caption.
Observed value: 80 km/h
